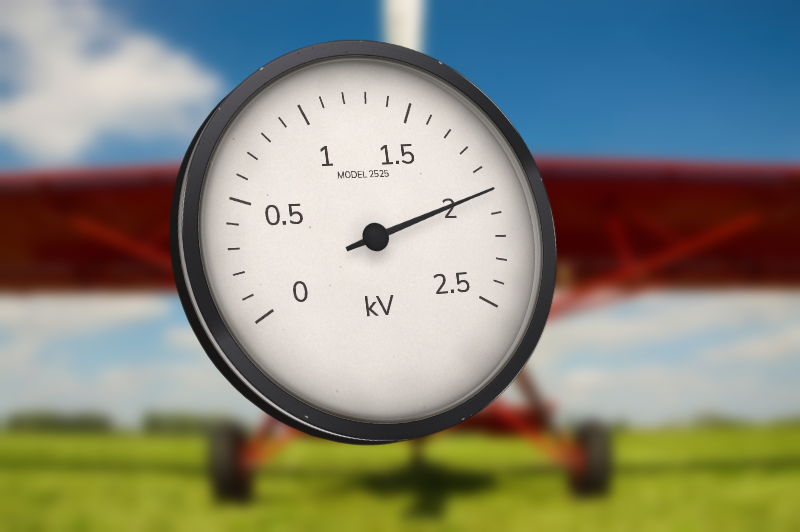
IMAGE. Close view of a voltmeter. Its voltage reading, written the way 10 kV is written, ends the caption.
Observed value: 2 kV
